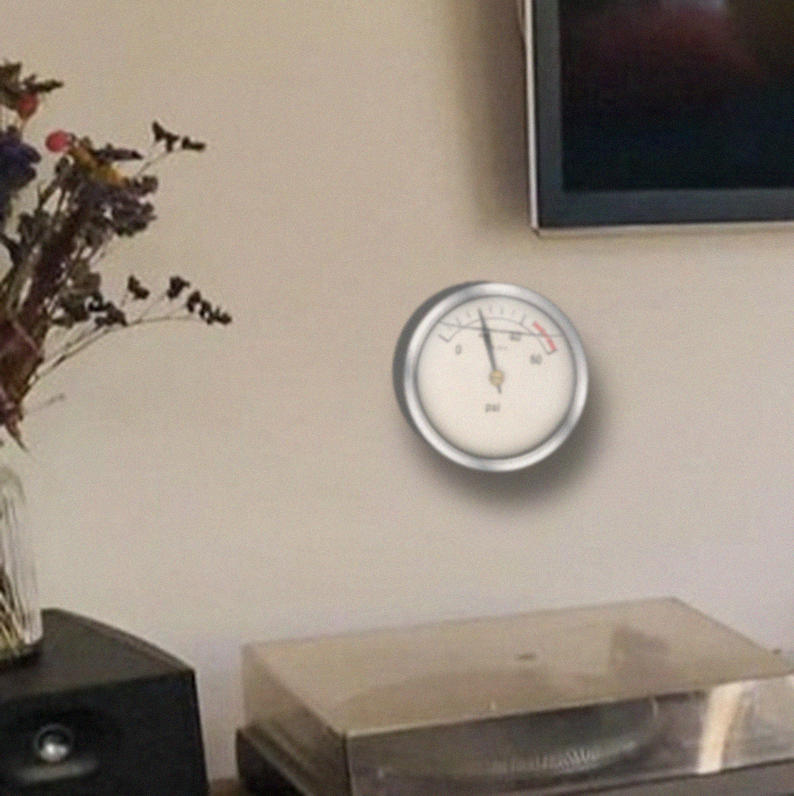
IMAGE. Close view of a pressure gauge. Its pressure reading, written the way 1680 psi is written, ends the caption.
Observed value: 20 psi
